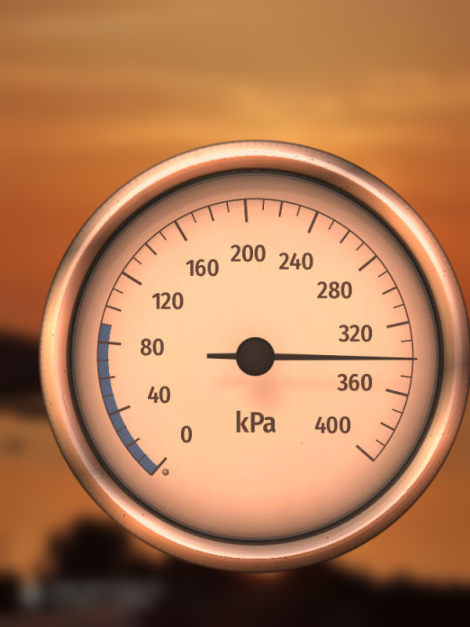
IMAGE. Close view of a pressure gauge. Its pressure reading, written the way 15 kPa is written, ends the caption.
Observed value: 340 kPa
